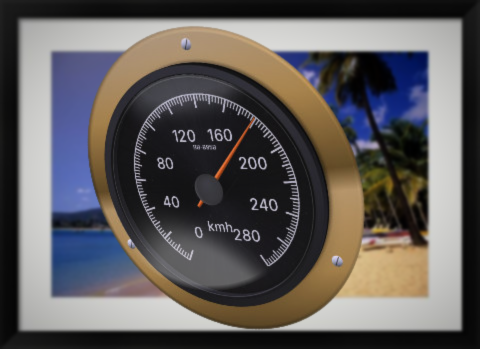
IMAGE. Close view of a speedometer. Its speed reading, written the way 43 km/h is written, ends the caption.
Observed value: 180 km/h
